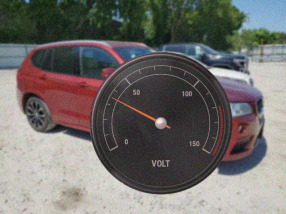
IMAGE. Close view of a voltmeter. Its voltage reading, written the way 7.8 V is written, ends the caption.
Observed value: 35 V
